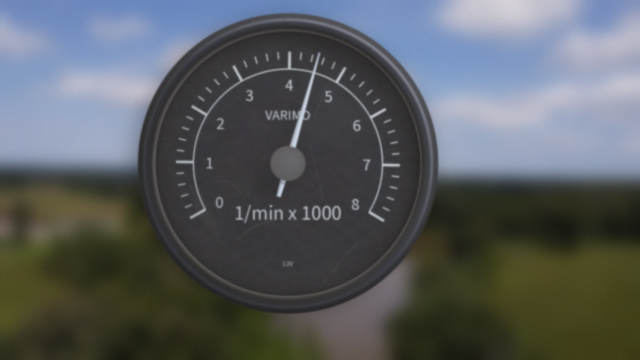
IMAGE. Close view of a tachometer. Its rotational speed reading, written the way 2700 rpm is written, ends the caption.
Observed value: 4500 rpm
